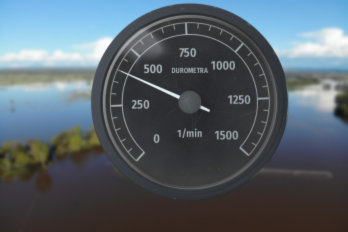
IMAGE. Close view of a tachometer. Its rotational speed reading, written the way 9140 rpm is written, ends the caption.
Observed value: 400 rpm
